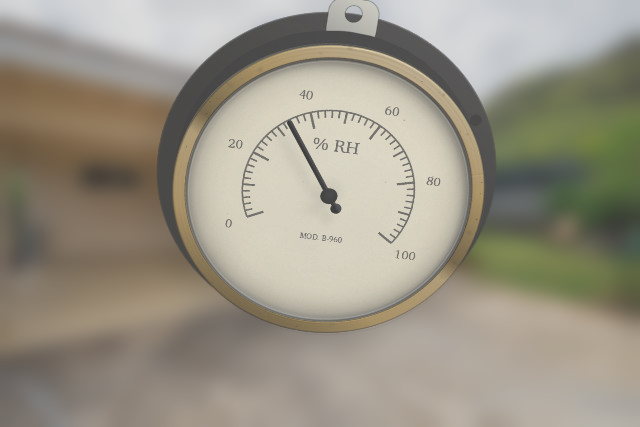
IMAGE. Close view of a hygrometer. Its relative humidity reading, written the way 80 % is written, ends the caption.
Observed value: 34 %
